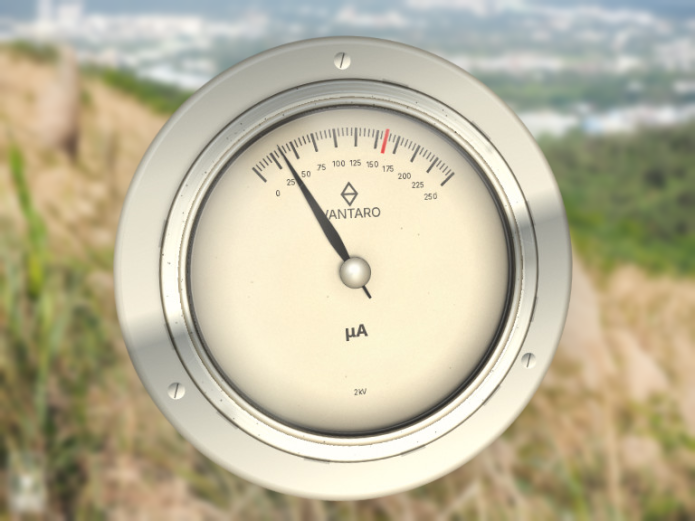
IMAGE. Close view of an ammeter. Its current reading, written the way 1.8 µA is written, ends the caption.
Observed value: 35 µA
